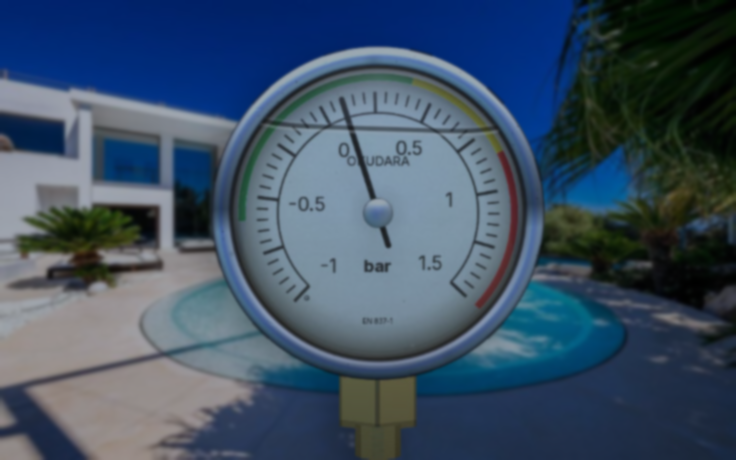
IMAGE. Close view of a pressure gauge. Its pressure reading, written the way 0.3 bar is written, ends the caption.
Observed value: 0.1 bar
